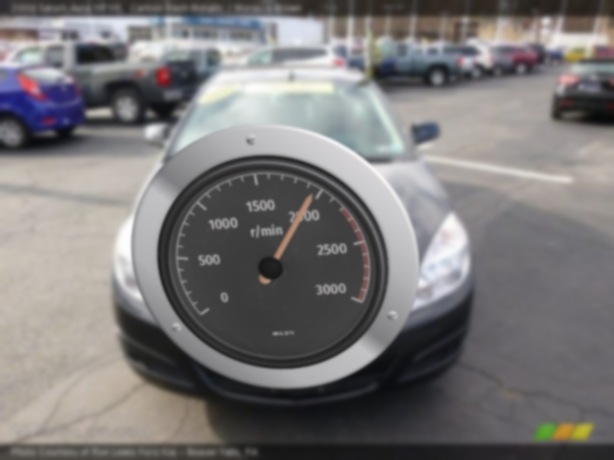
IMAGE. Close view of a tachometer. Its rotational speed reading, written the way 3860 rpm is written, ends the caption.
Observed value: 1950 rpm
